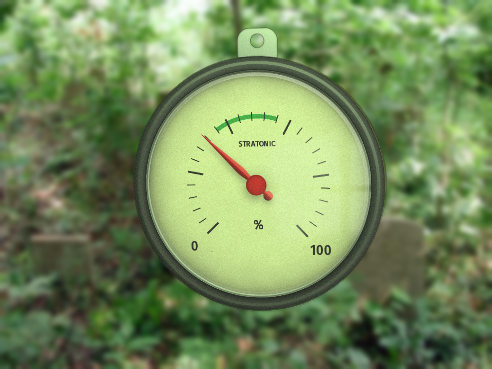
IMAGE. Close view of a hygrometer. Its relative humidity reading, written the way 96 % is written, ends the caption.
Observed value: 32 %
